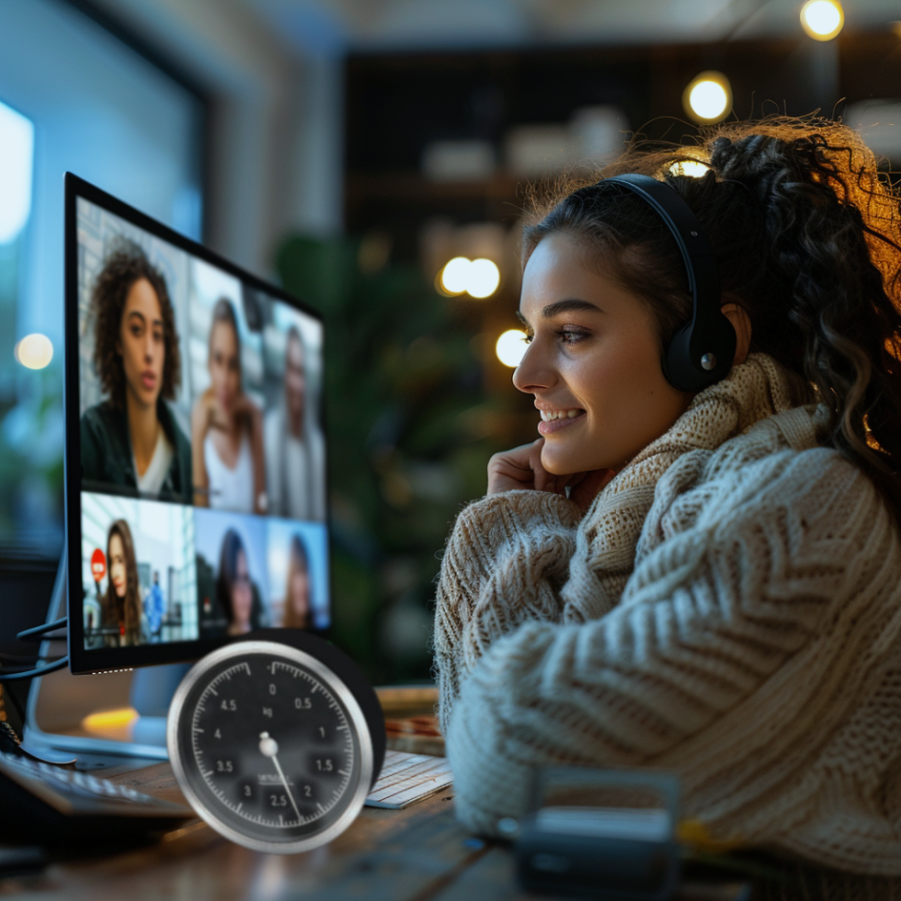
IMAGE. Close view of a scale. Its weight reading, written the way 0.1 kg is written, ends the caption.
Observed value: 2.25 kg
